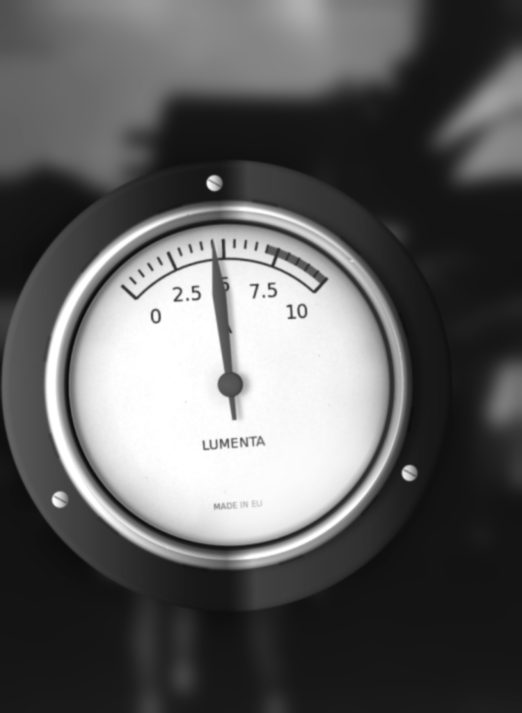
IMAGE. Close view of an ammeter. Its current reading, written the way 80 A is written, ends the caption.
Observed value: 4.5 A
